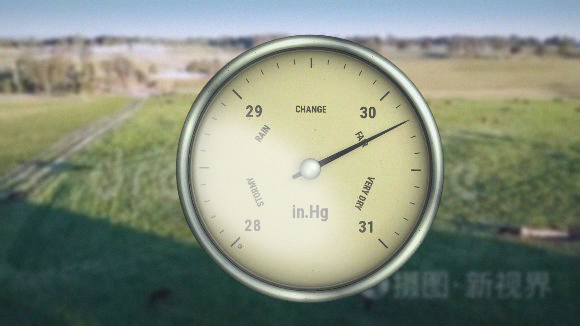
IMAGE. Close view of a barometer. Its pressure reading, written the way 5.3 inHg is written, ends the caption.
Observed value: 30.2 inHg
